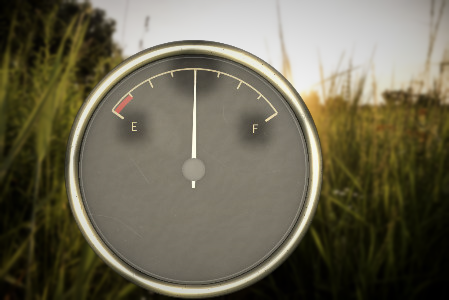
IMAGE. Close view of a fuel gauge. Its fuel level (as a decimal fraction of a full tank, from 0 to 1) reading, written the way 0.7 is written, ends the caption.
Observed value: 0.5
